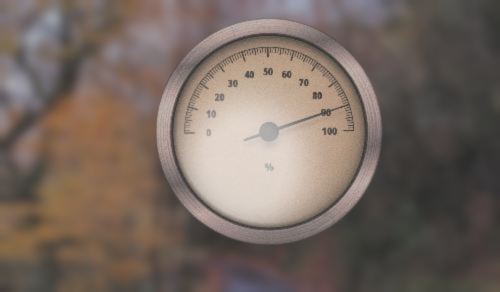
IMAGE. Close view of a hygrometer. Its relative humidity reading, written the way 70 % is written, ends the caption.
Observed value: 90 %
